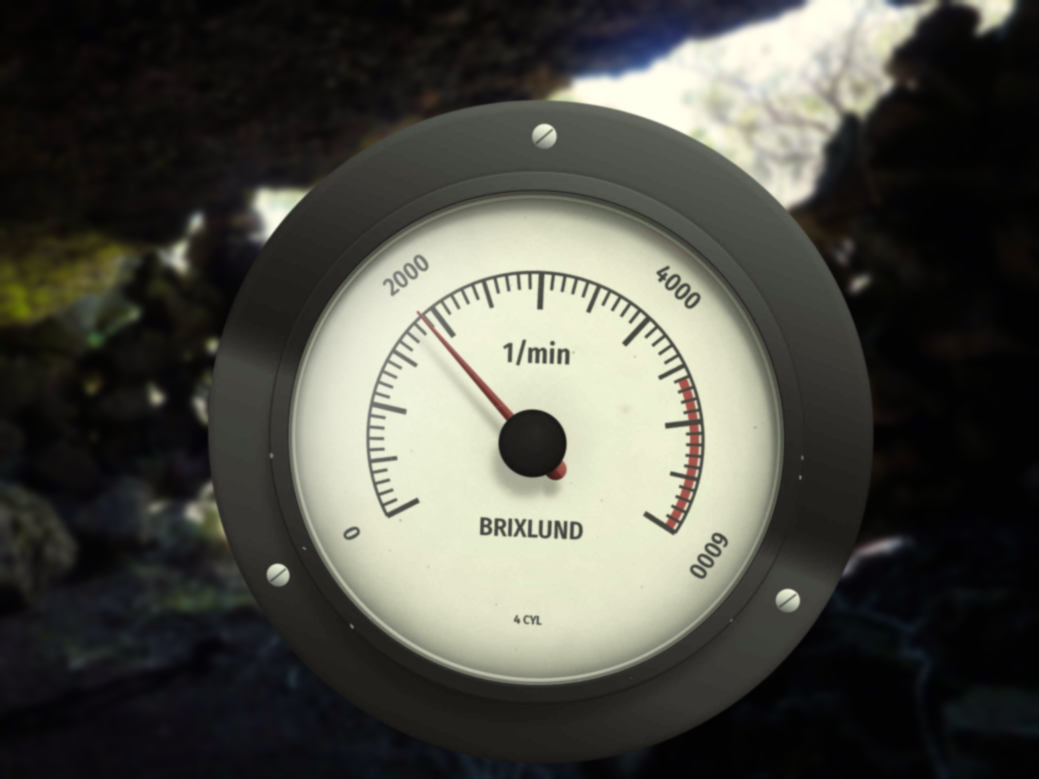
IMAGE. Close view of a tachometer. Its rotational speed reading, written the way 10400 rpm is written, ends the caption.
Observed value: 1900 rpm
